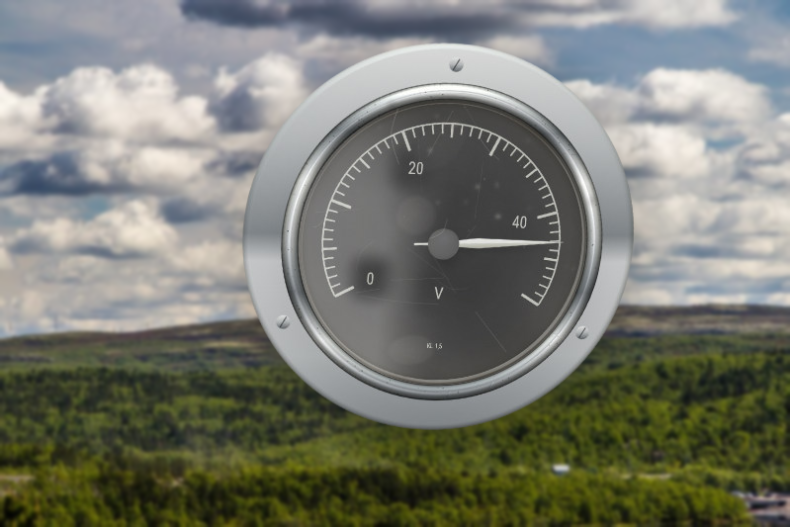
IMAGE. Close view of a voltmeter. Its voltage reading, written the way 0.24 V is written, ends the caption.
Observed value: 43 V
